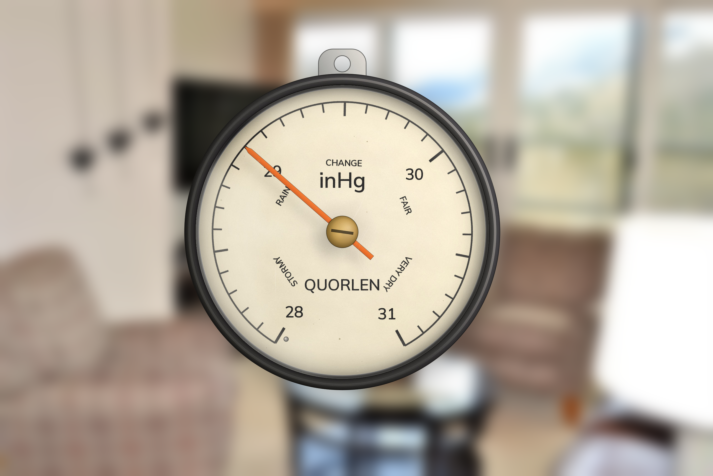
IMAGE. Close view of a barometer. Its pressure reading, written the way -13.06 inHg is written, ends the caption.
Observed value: 29 inHg
